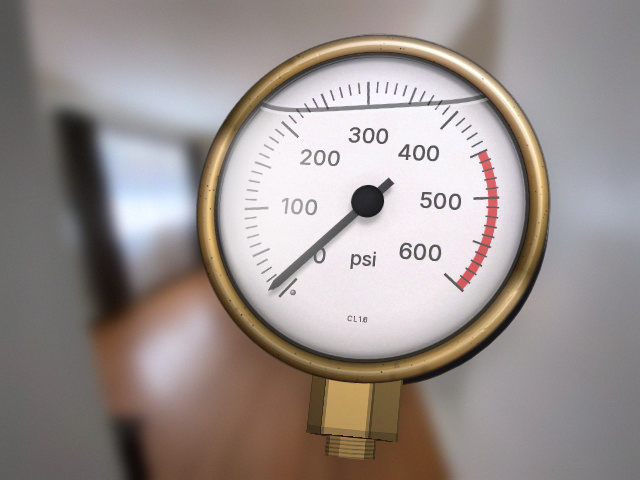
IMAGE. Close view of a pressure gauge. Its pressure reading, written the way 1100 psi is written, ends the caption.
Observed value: 10 psi
